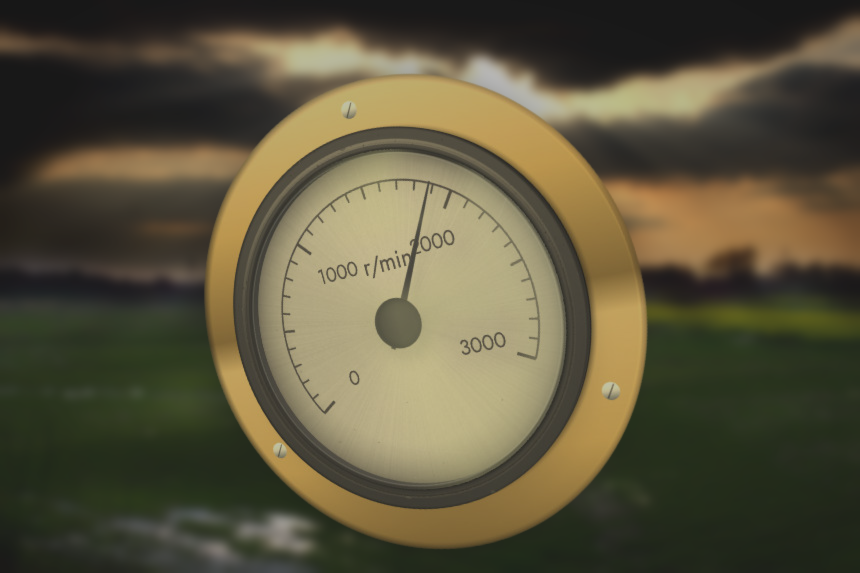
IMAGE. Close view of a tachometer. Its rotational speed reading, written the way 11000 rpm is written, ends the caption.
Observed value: 1900 rpm
